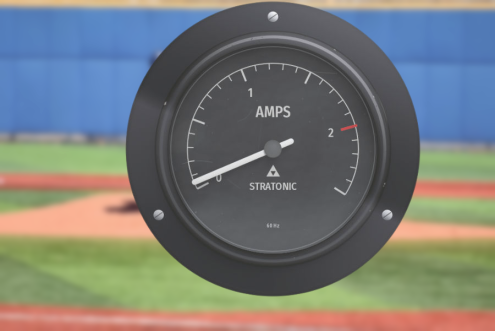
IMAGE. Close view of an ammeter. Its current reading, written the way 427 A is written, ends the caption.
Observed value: 0.05 A
